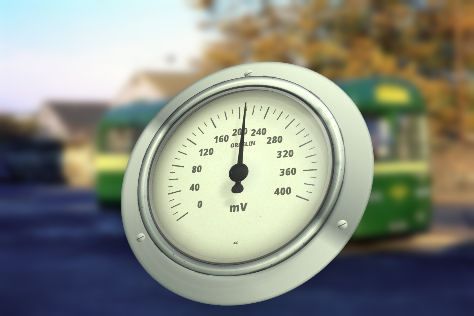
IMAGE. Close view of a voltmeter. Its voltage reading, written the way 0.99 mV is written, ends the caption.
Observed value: 210 mV
